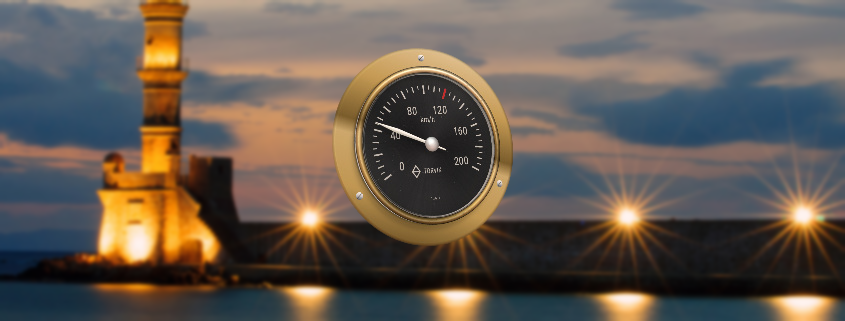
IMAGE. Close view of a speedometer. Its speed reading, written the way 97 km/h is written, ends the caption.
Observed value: 45 km/h
